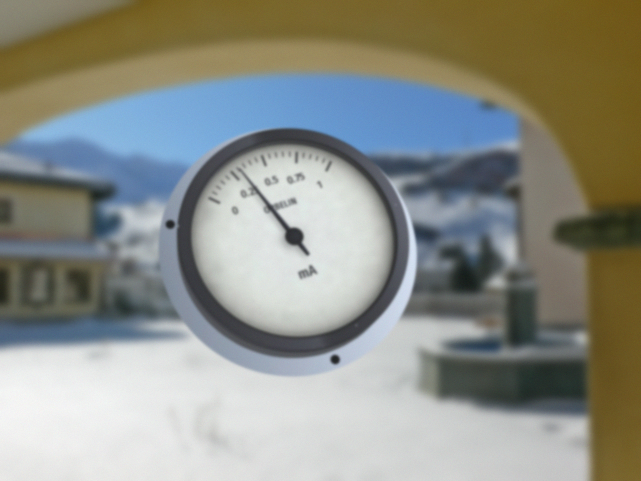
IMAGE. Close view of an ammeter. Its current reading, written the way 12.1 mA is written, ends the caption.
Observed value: 0.3 mA
